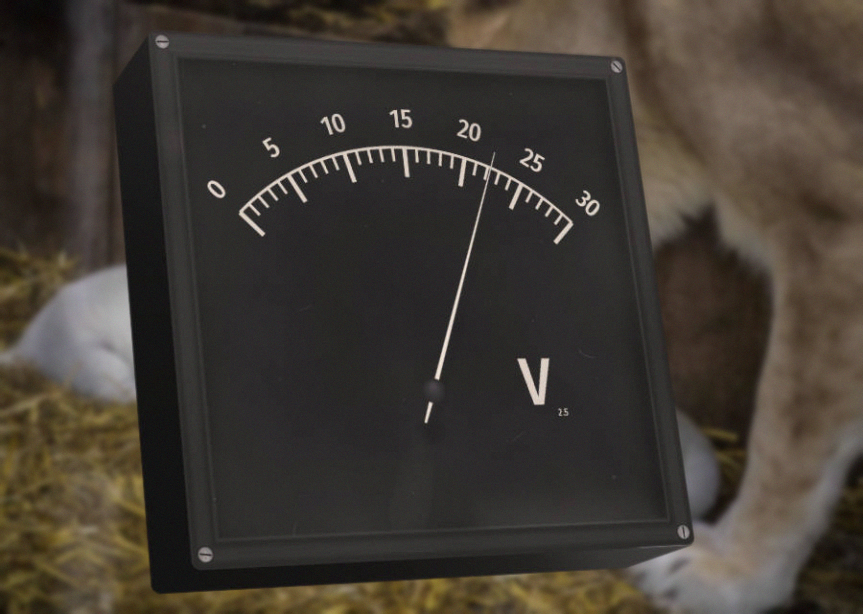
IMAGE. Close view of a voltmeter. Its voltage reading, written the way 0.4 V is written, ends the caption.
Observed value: 22 V
